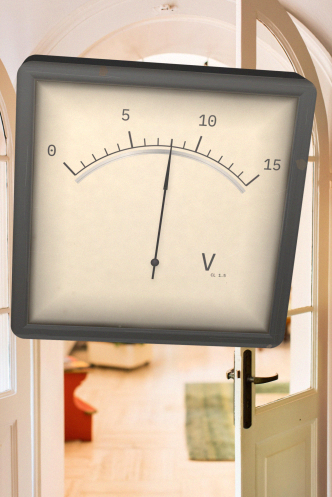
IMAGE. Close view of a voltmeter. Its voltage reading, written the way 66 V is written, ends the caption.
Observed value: 8 V
